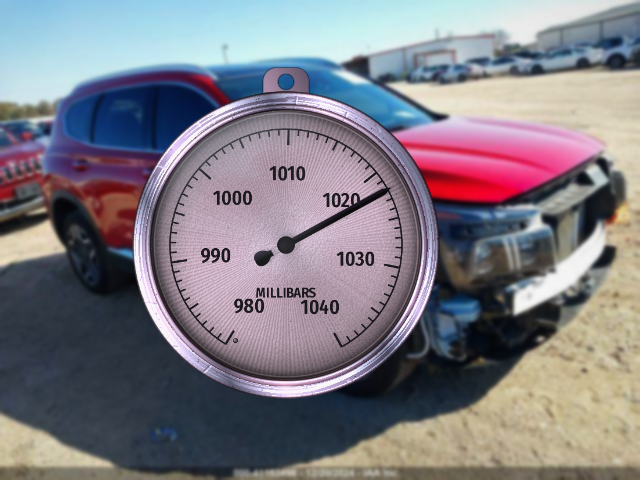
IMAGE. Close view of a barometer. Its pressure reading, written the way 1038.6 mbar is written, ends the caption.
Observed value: 1022 mbar
